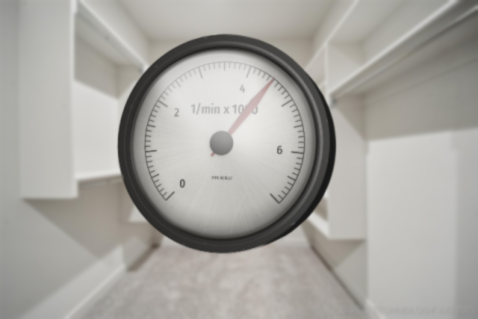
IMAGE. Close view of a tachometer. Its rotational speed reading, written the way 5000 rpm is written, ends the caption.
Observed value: 4500 rpm
